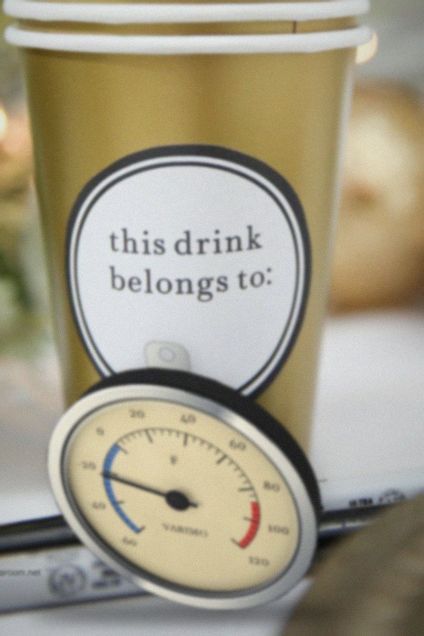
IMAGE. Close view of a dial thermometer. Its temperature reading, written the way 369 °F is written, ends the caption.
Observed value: -20 °F
